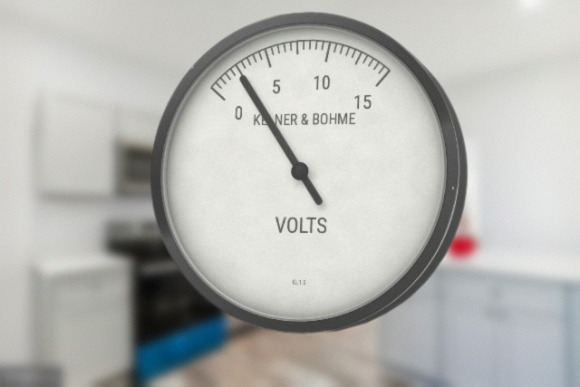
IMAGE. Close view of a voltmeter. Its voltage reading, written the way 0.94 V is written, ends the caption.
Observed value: 2.5 V
